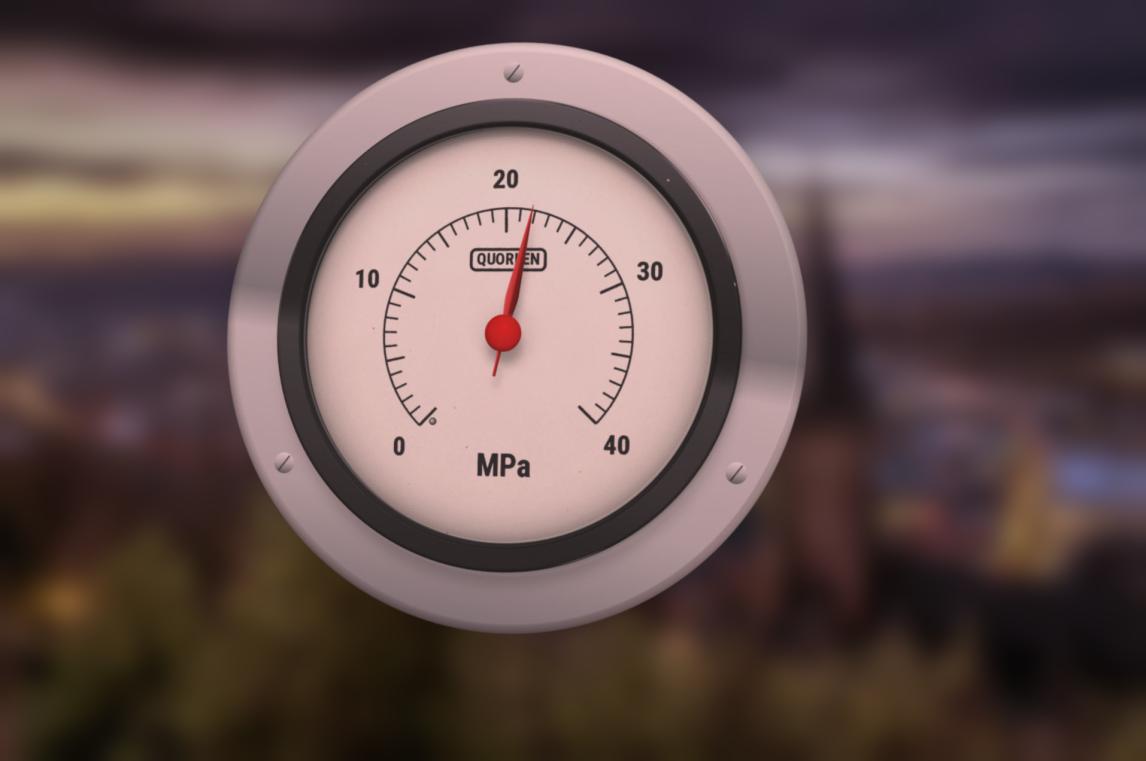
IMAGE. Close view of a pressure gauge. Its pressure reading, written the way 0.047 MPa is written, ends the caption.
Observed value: 22 MPa
